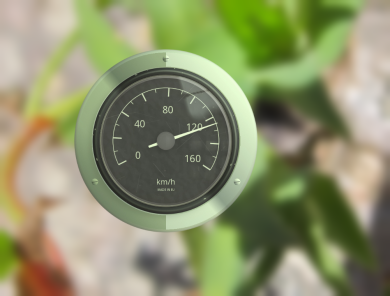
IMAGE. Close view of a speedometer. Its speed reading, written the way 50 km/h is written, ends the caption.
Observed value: 125 km/h
